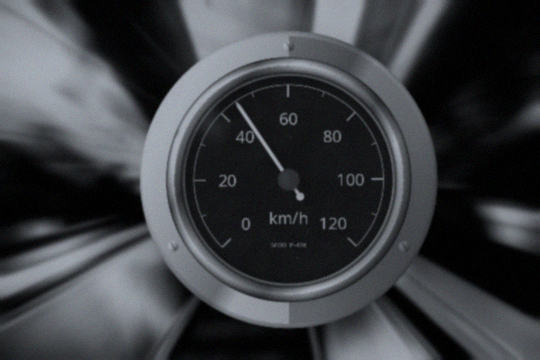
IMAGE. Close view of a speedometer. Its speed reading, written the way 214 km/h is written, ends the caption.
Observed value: 45 km/h
